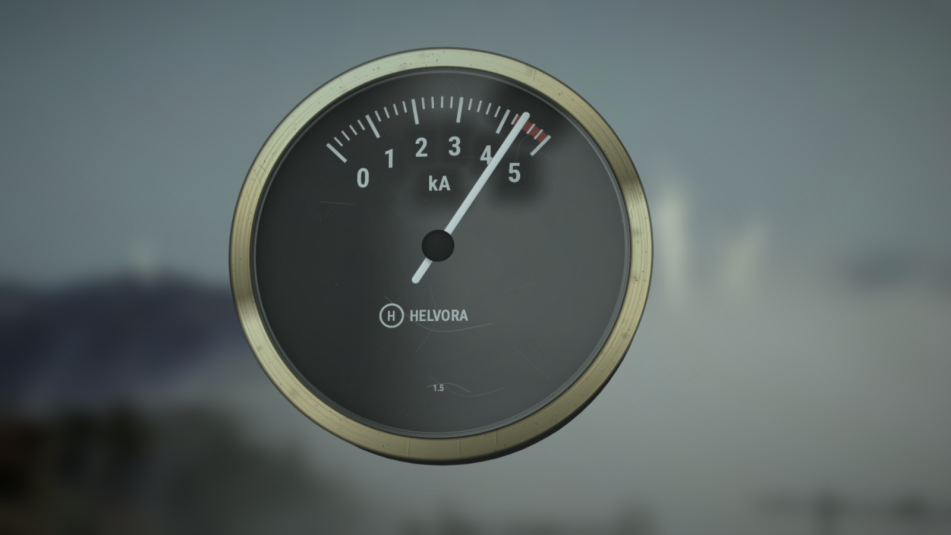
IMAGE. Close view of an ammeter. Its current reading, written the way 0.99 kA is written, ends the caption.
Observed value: 4.4 kA
